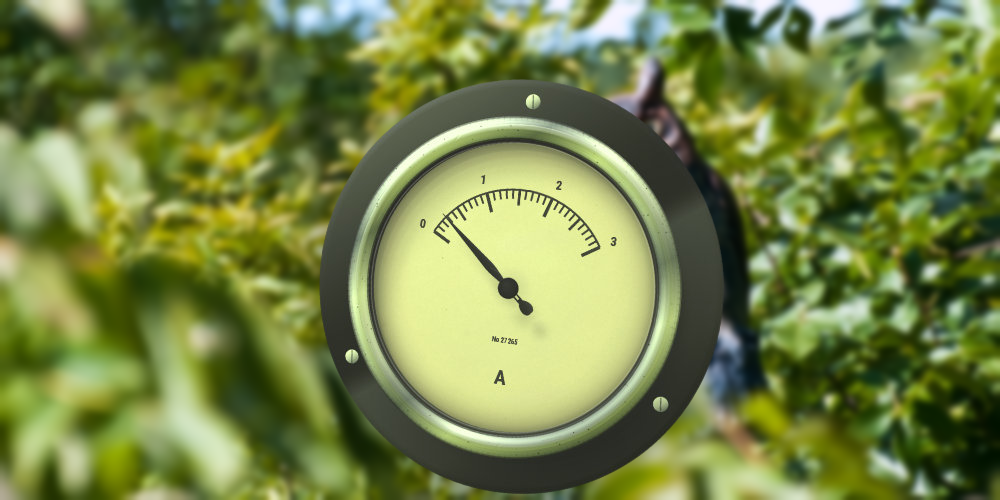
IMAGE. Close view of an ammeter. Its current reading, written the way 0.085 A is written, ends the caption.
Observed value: 0.3 A
